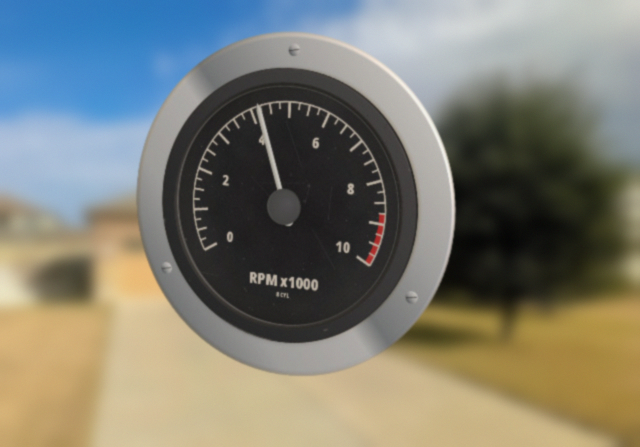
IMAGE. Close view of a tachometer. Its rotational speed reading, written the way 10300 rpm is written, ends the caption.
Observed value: 4250 rpm
